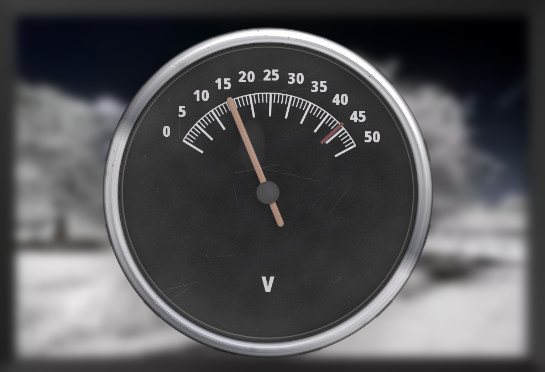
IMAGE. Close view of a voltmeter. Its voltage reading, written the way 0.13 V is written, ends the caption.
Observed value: 15 V
